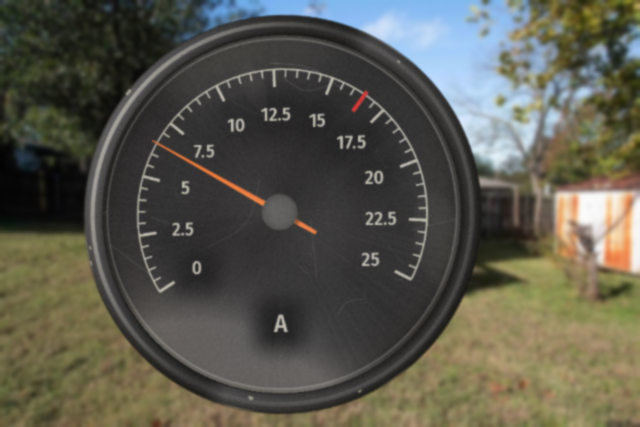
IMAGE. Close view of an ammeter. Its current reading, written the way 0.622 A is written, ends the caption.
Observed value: 6.5 A
